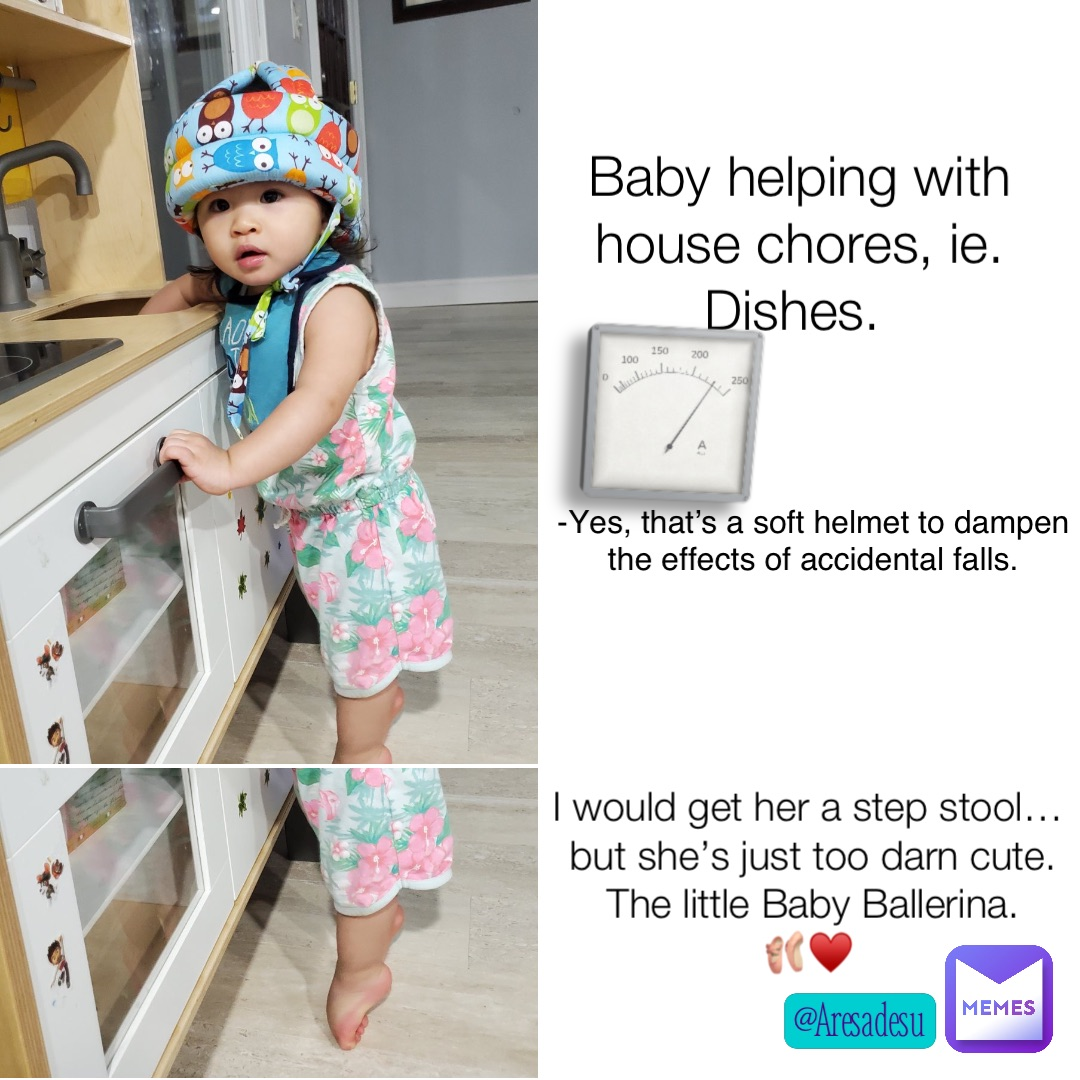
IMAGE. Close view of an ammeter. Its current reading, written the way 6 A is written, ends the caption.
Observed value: 230 A
